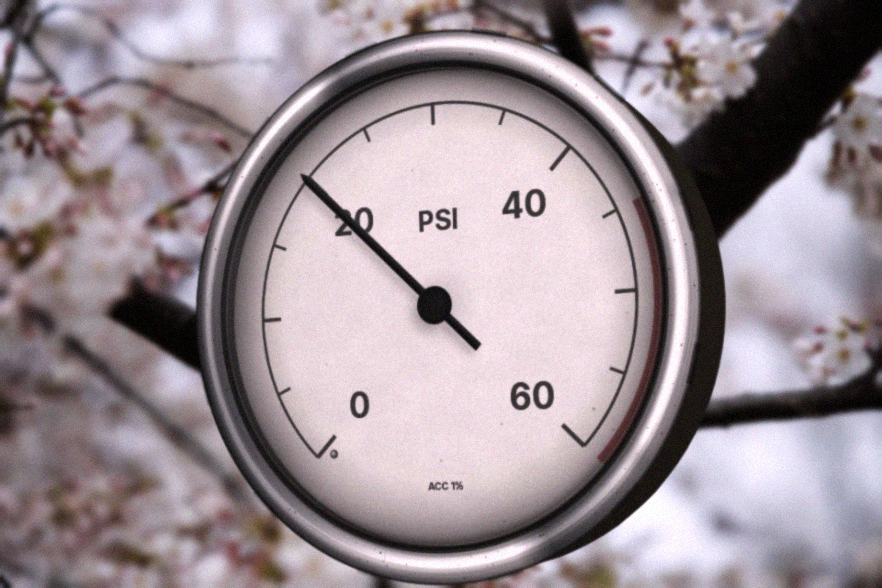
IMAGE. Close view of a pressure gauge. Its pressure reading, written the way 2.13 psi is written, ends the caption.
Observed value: 20 psi
